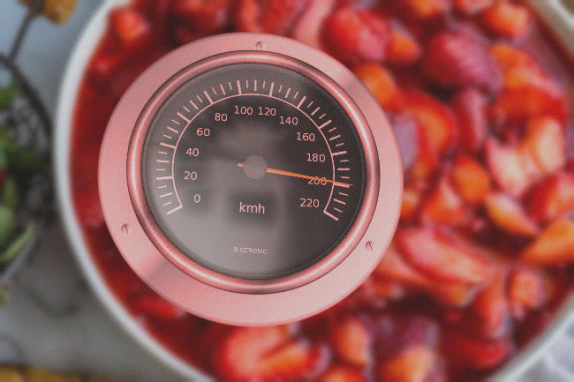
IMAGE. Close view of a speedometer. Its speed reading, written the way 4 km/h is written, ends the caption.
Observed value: 200 km/h
